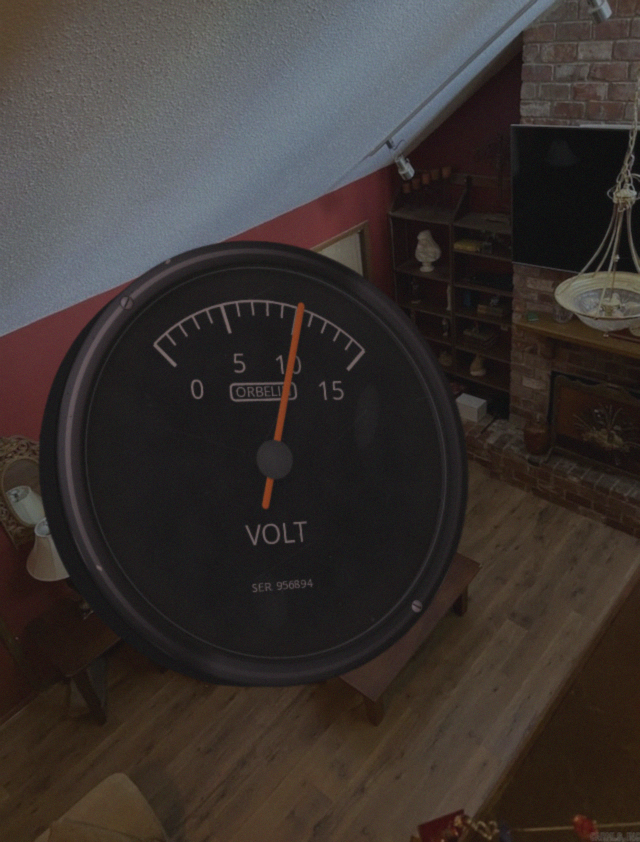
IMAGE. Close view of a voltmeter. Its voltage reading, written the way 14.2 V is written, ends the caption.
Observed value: 10 V
